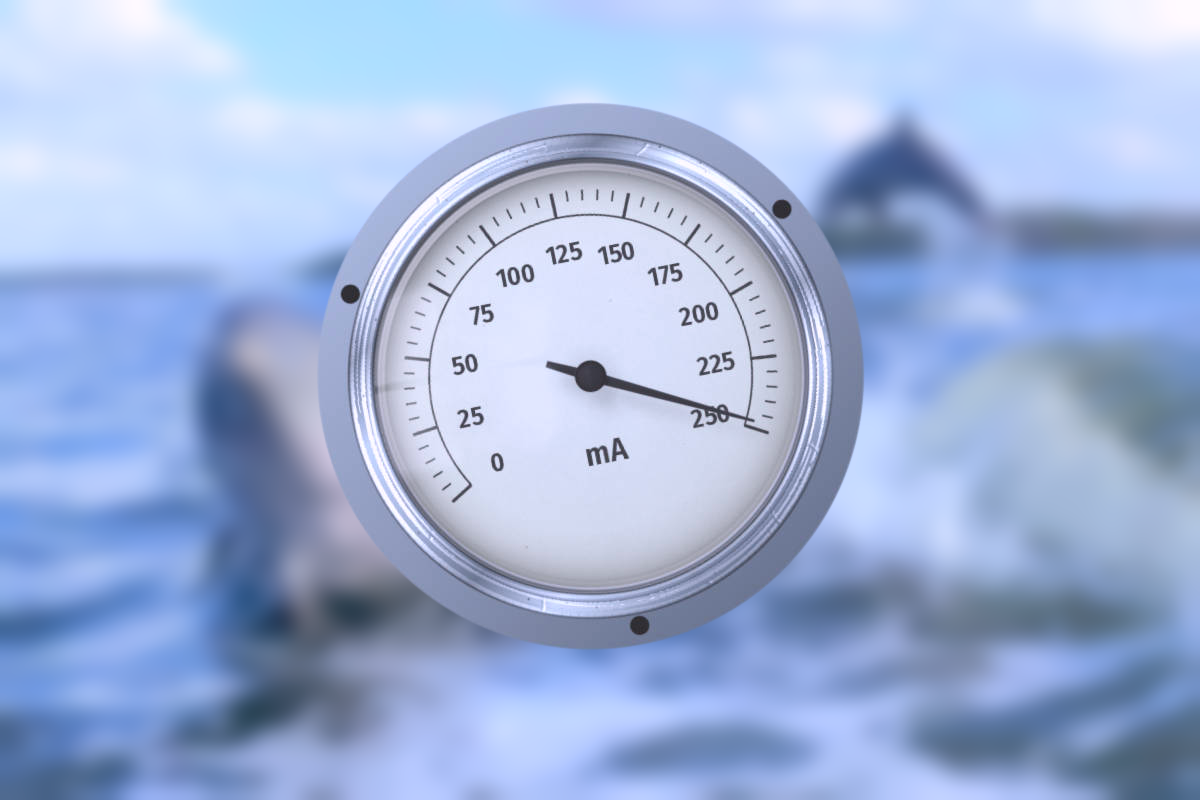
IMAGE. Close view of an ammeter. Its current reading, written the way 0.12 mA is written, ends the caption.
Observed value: 247.5 mA
